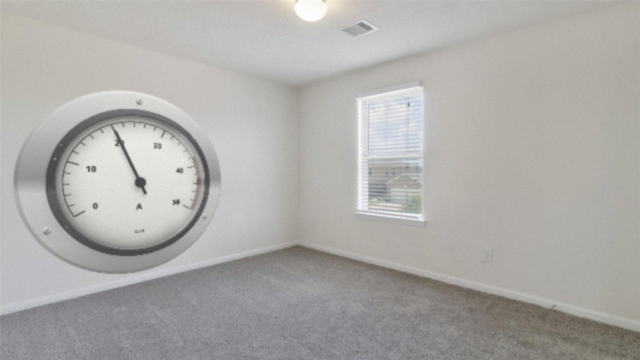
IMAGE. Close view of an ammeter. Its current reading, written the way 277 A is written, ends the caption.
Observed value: 20 A
